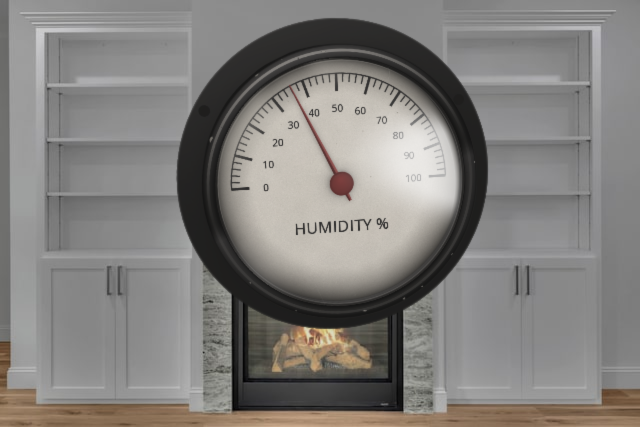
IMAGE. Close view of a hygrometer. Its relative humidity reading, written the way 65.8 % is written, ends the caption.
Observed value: 36 %
